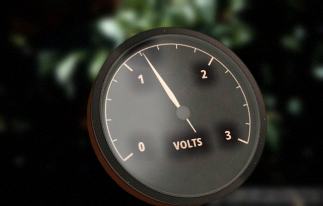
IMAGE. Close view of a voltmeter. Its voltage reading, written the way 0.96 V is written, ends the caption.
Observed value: 1.2 V
